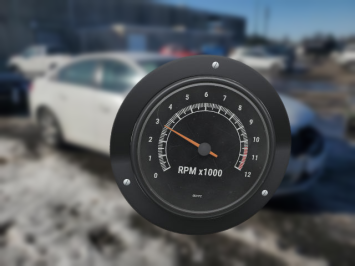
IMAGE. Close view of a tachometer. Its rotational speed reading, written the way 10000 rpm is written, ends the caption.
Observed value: 3000 rpm
